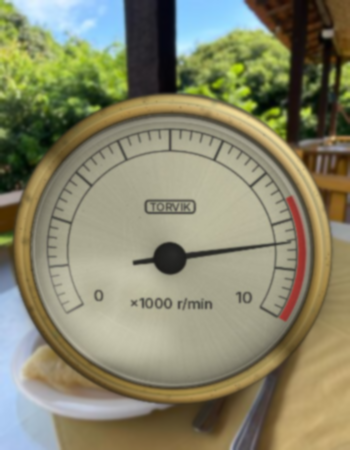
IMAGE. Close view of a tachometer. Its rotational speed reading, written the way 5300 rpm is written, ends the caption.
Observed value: 8400 rpm
